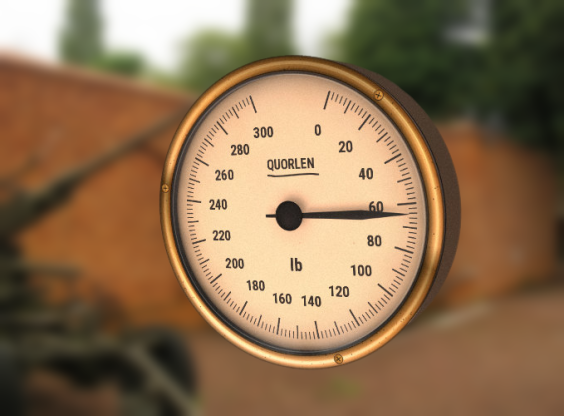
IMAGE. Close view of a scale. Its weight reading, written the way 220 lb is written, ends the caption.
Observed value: 64 lb
